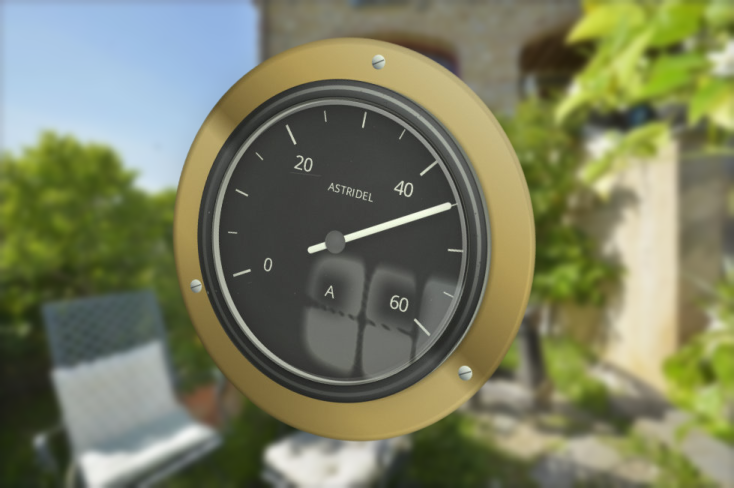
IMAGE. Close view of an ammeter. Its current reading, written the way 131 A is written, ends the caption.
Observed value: 45 A
